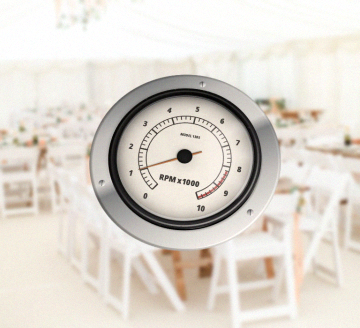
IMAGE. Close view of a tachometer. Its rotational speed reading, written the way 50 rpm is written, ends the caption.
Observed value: 1000 rpm
